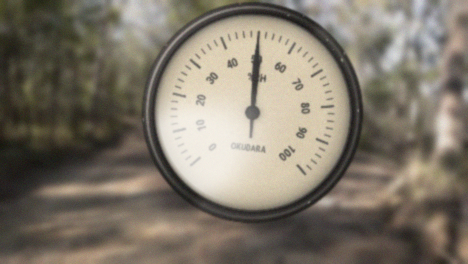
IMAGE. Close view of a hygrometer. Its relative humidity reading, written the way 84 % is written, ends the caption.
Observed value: 50 %
